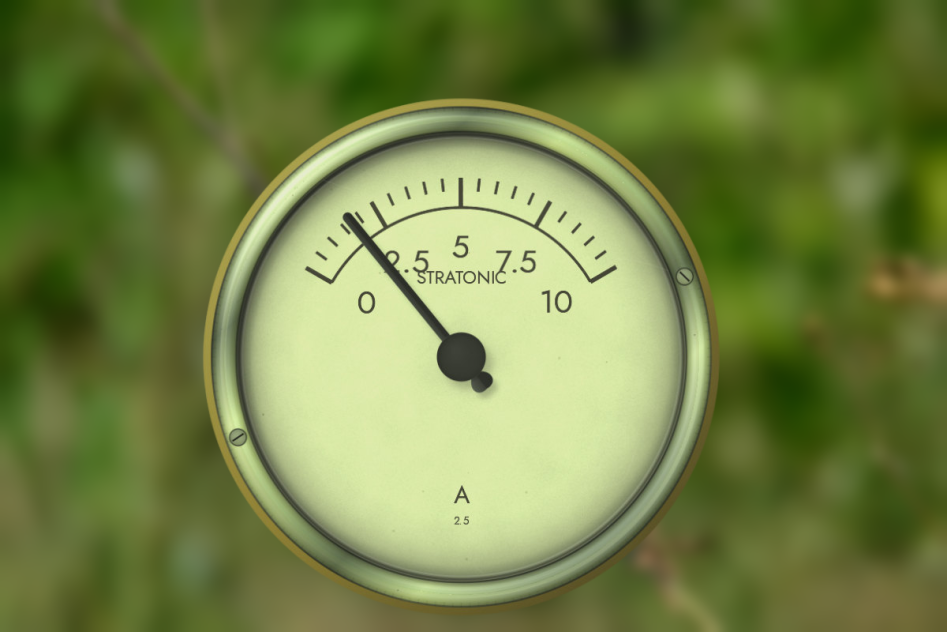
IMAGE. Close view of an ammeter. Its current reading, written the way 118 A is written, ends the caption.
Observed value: 1.75 A
